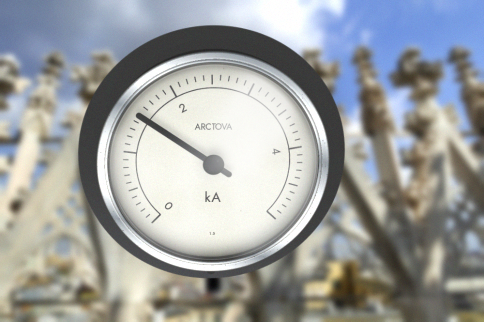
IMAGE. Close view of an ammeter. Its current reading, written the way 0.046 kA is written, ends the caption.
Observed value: 1.5 kA
